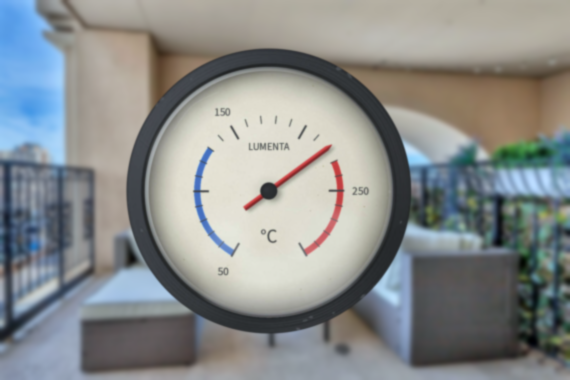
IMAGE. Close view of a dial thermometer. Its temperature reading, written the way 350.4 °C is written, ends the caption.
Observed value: 220 °C
